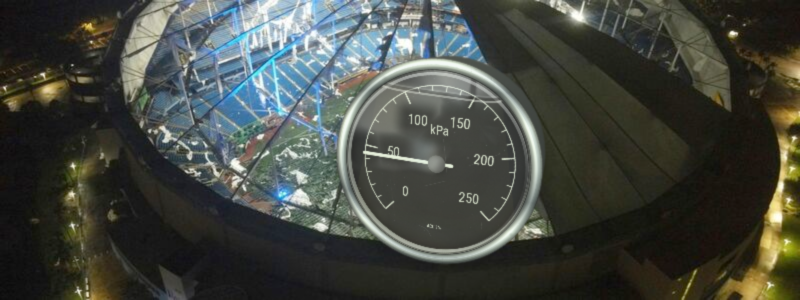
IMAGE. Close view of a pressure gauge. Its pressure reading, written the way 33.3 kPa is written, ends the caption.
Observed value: 45 kPa
